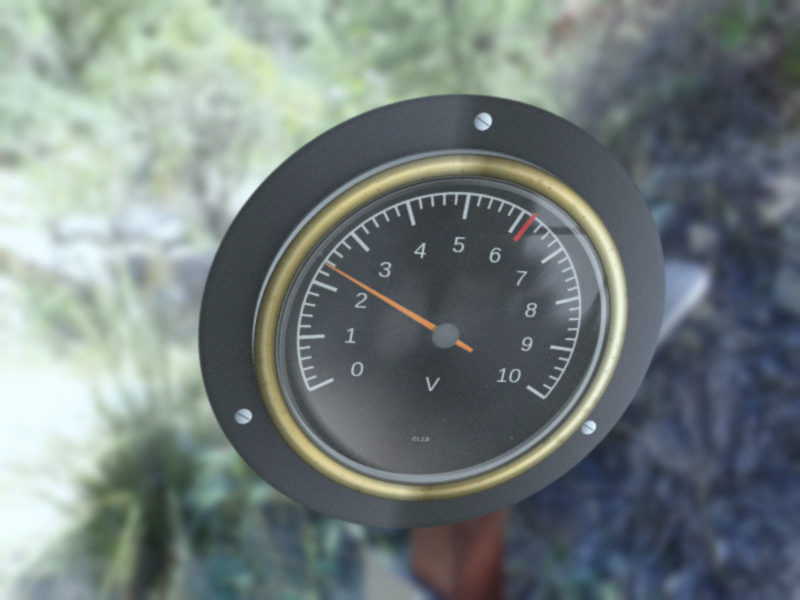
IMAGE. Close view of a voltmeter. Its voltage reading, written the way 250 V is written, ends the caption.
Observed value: 2.4 V
